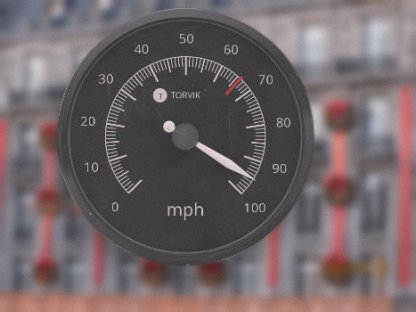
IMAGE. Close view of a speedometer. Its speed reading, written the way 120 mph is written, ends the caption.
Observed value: 95 mph
